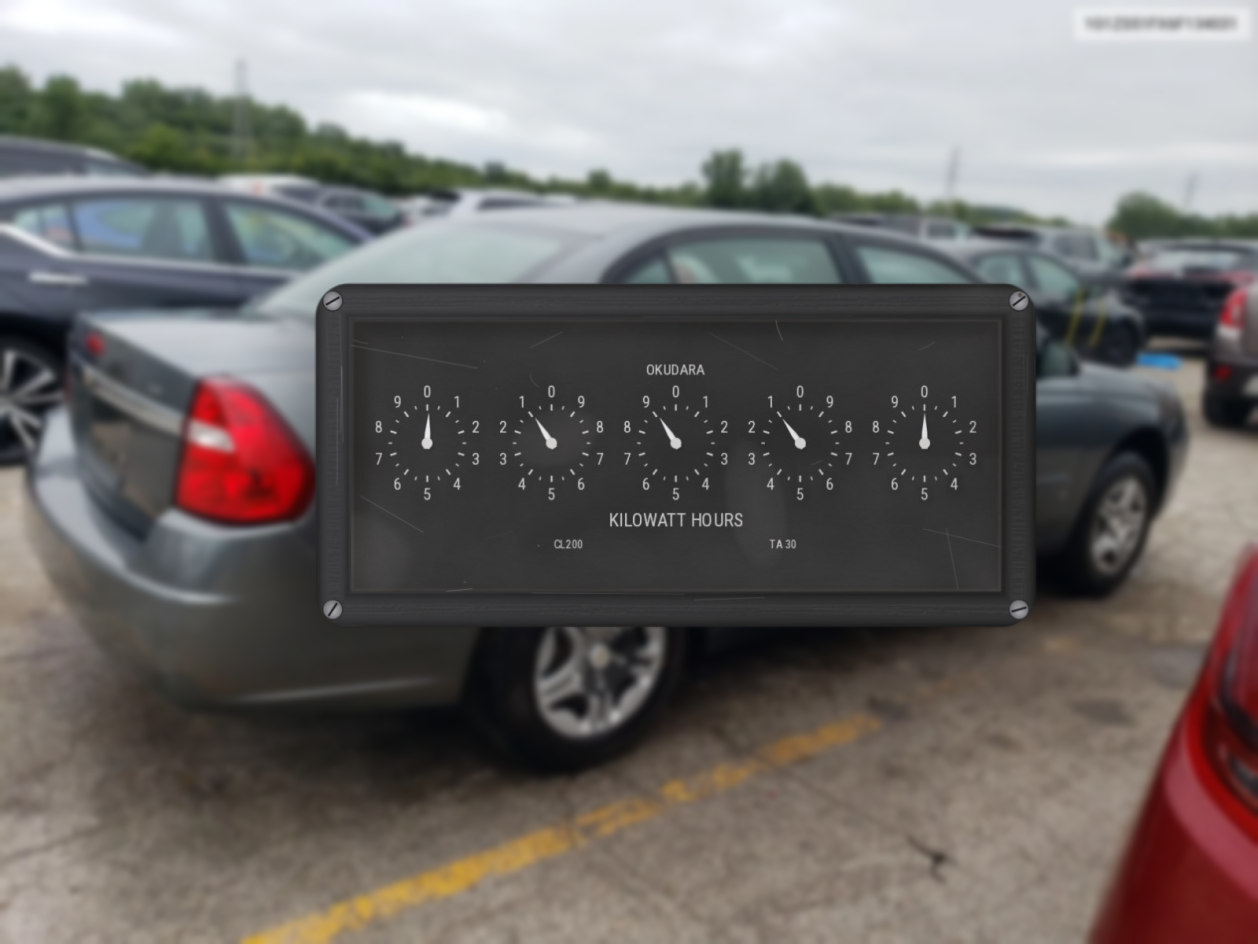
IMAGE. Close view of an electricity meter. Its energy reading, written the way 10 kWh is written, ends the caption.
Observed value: 910 kWh
